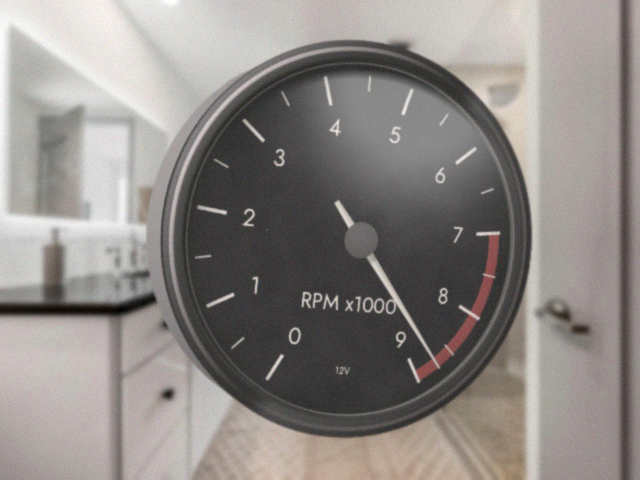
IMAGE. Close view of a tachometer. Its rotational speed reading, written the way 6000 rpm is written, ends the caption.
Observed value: 8750 rpm
